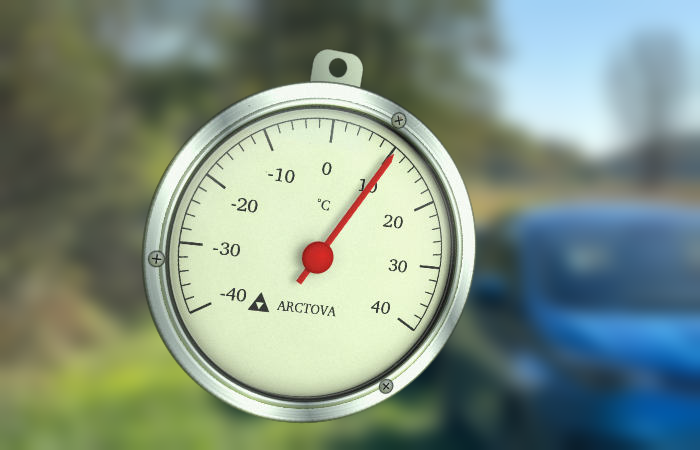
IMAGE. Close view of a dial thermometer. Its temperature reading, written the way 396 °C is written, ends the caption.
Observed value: 10 °C
